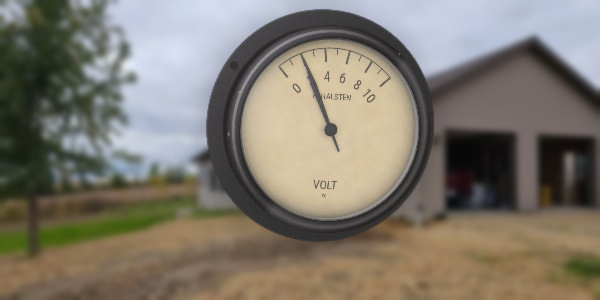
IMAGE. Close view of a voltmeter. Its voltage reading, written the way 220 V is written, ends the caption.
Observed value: 2 V
